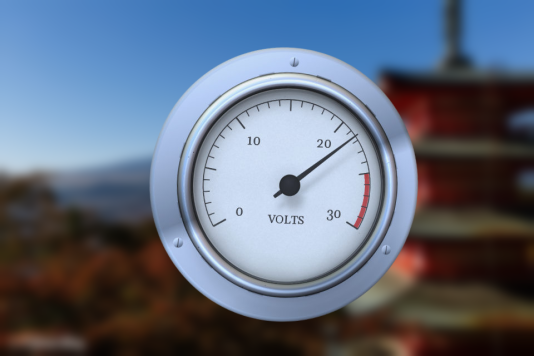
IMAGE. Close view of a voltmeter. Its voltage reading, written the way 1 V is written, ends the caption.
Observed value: 21.5 V
